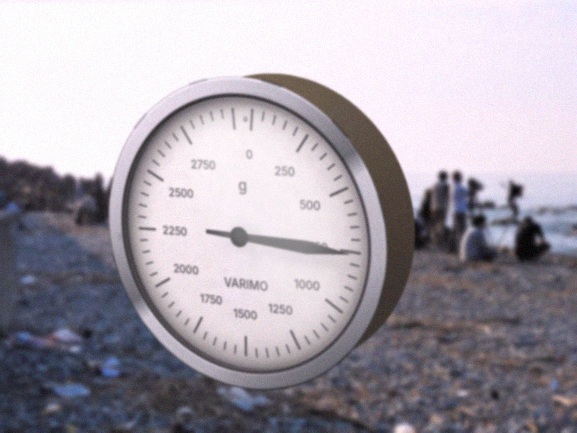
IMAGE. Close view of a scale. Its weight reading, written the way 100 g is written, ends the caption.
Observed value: 750 g
